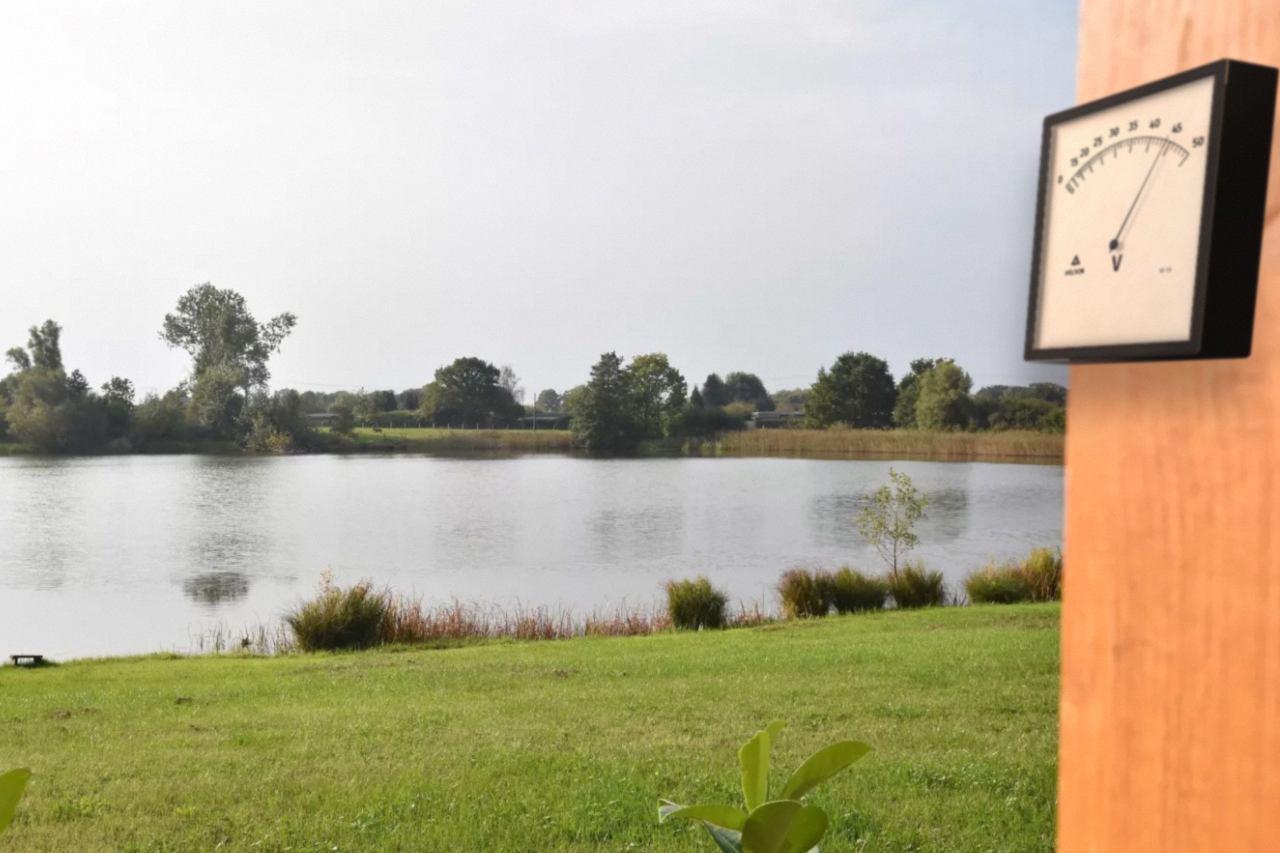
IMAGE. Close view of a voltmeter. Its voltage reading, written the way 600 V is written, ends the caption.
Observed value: 45 V
